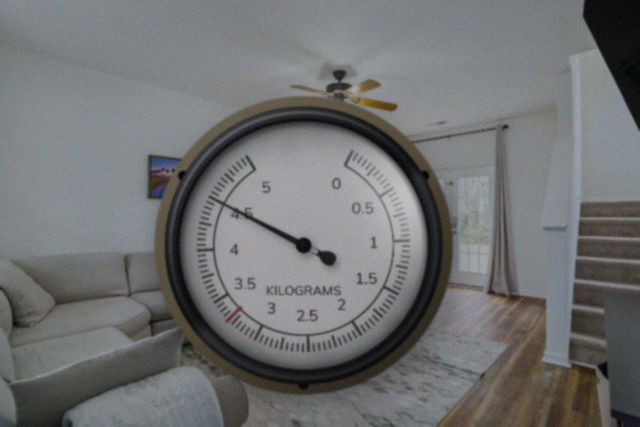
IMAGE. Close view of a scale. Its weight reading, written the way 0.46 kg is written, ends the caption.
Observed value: 4.5 kg
